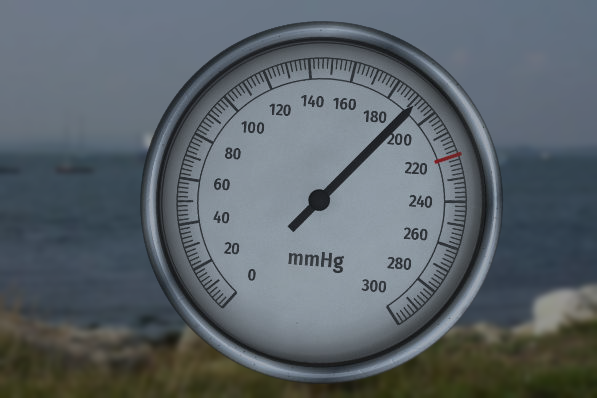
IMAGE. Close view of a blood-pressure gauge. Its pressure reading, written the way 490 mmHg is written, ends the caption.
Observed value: 192 mmHg
